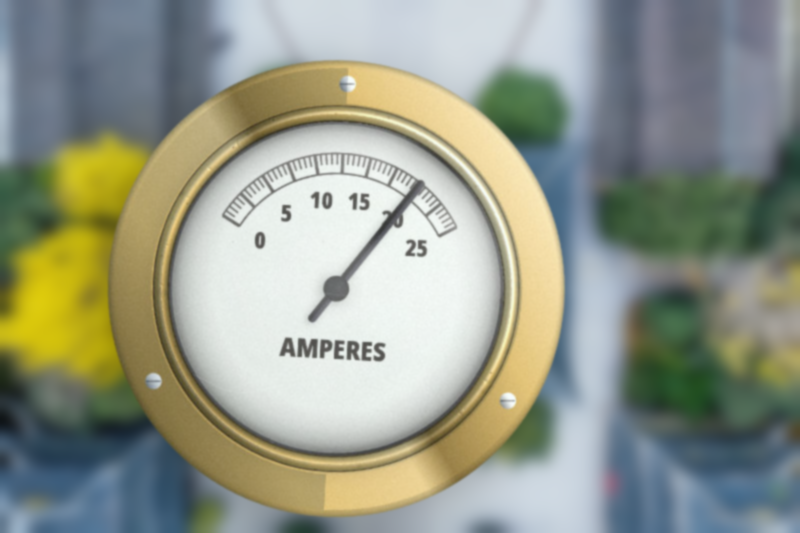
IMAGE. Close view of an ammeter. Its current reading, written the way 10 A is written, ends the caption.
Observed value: 20 A
